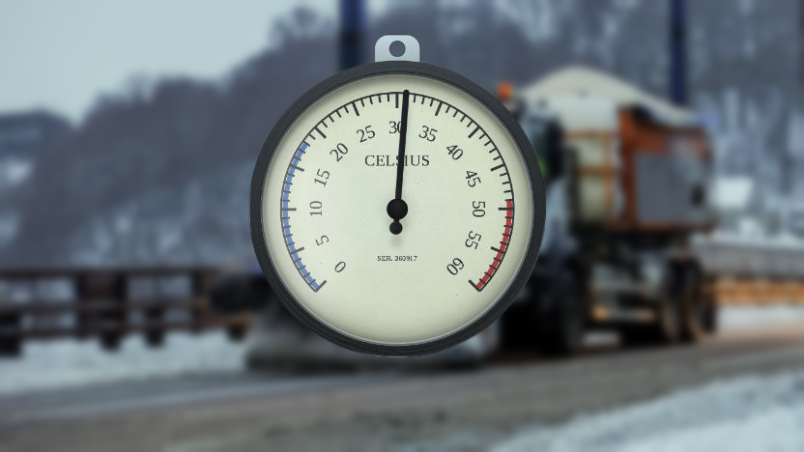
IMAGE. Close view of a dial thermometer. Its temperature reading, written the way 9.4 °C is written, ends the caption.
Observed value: 31 °C
